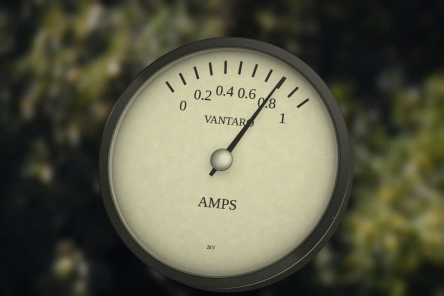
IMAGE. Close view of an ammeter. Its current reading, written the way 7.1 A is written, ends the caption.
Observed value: 0.8 A
